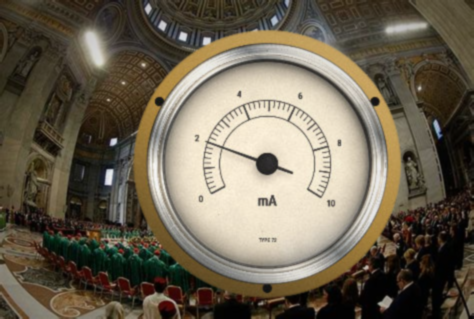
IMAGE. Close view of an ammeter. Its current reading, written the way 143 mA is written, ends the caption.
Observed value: 2 mA
